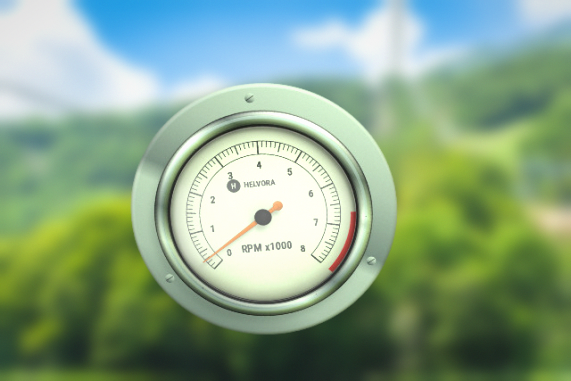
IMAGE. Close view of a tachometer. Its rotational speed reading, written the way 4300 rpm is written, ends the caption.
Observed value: 300 rpm
